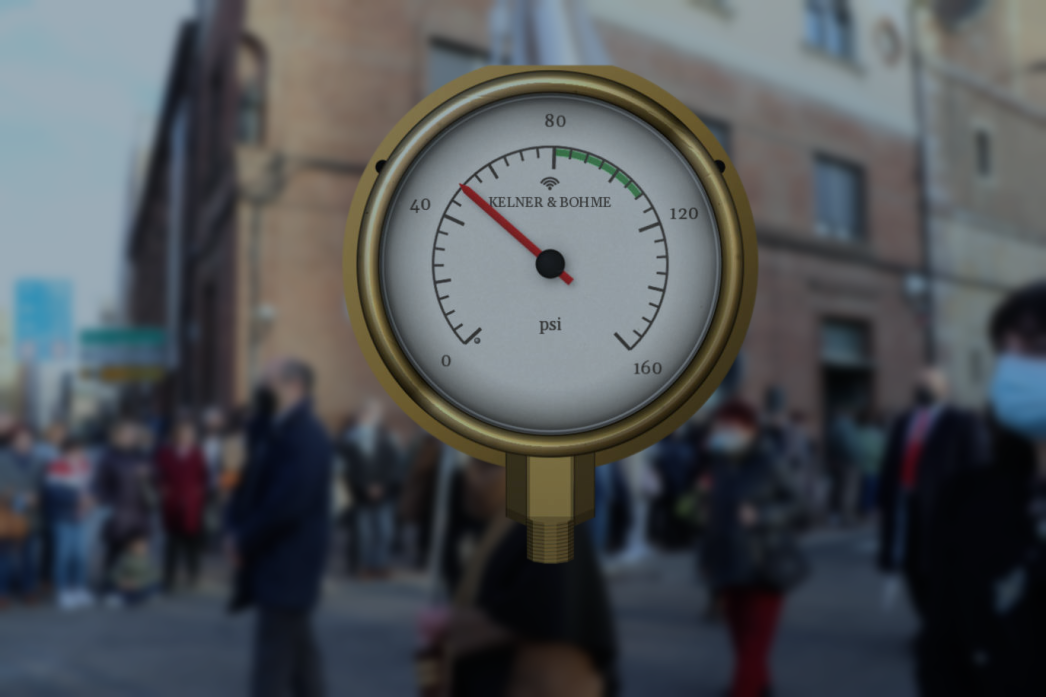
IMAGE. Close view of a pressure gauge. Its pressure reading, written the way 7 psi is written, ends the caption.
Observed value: 50 psi
